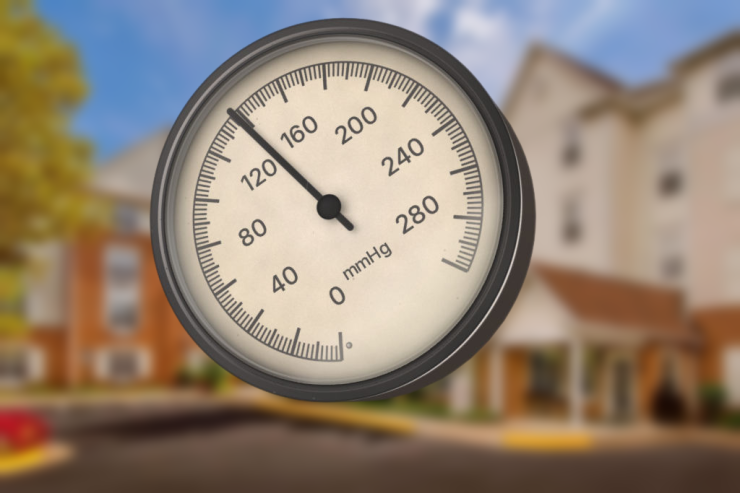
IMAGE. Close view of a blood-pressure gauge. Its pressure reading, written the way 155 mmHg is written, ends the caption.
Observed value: 138 mmHg
